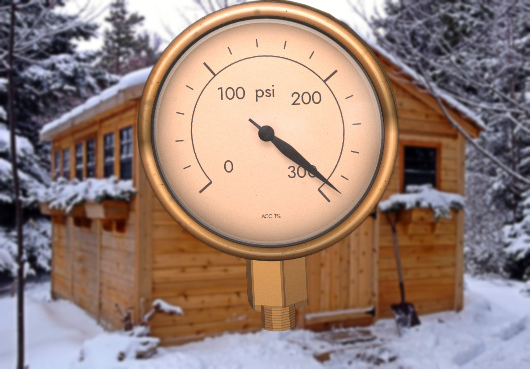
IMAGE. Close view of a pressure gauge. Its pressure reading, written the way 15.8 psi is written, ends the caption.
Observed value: 290 psi
